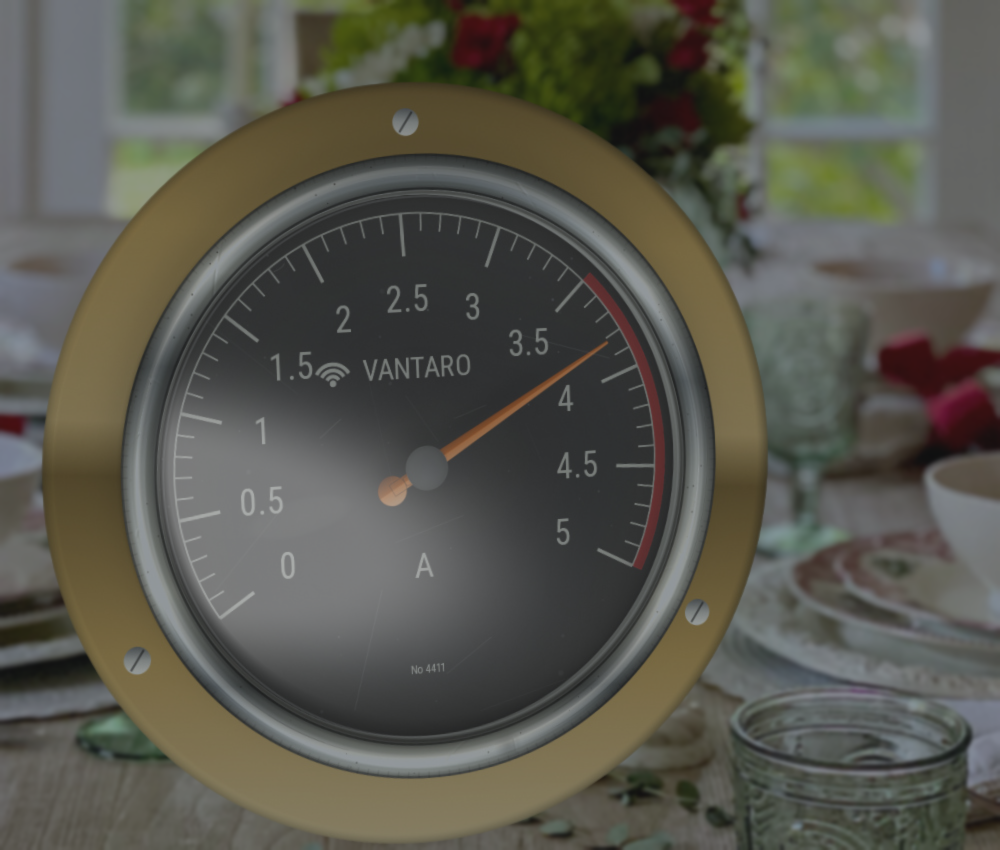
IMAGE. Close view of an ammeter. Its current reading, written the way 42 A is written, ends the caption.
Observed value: 3.8 A
